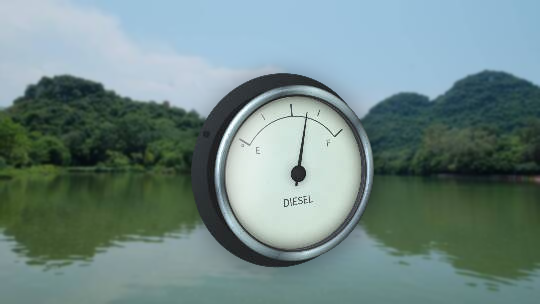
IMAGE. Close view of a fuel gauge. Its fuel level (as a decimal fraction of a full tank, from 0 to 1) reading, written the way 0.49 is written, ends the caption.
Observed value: 0.625
